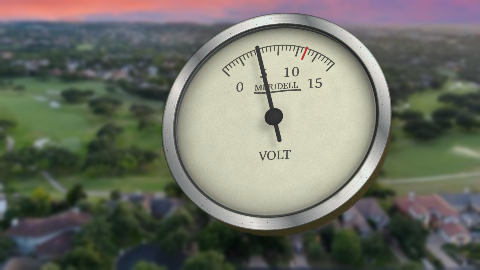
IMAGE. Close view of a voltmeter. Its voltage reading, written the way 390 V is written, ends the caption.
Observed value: 5 V
